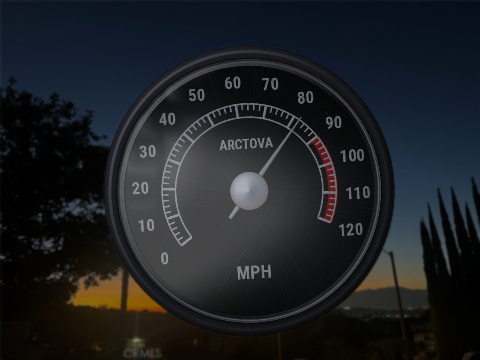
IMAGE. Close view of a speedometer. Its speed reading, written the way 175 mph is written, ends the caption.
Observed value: 82 mph
